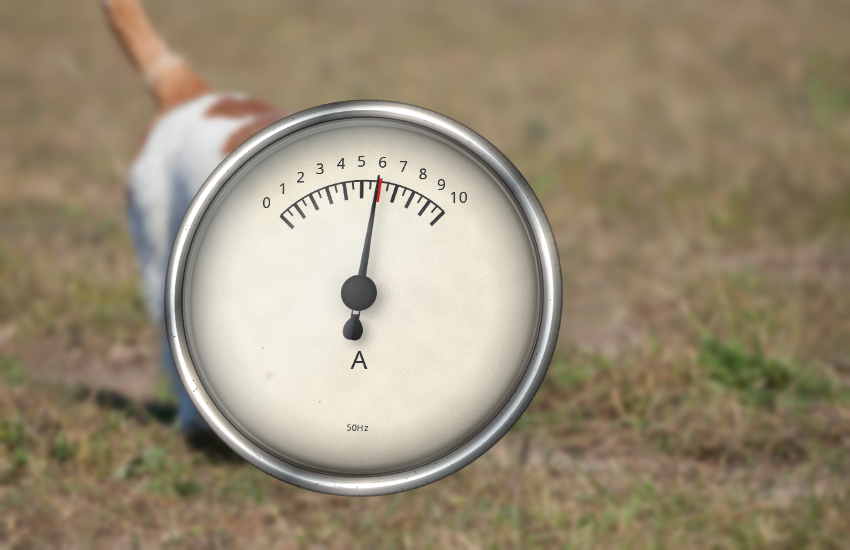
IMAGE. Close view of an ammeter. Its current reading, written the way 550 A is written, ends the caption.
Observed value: 6 A
